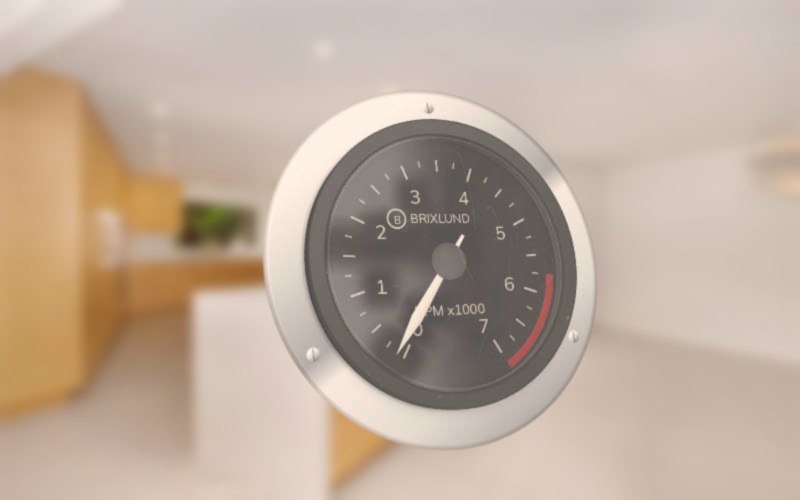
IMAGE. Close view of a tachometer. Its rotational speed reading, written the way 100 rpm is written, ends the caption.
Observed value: 125 rpm
